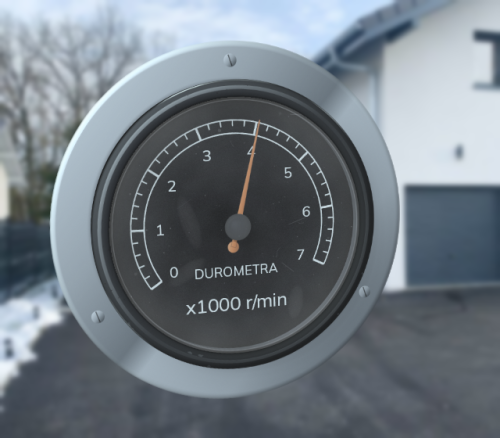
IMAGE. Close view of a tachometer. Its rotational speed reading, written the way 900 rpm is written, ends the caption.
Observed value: 4000 rpm
